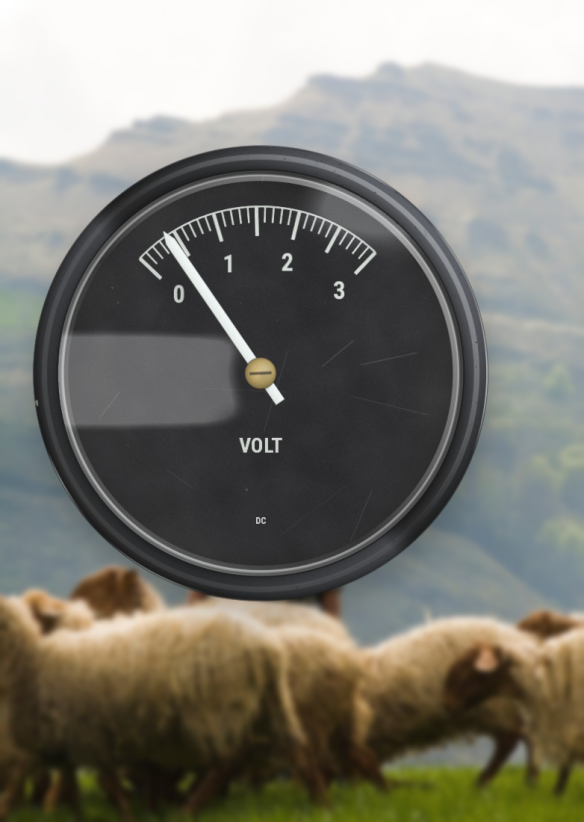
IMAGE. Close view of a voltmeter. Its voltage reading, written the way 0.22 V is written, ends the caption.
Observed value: 0.4 V
